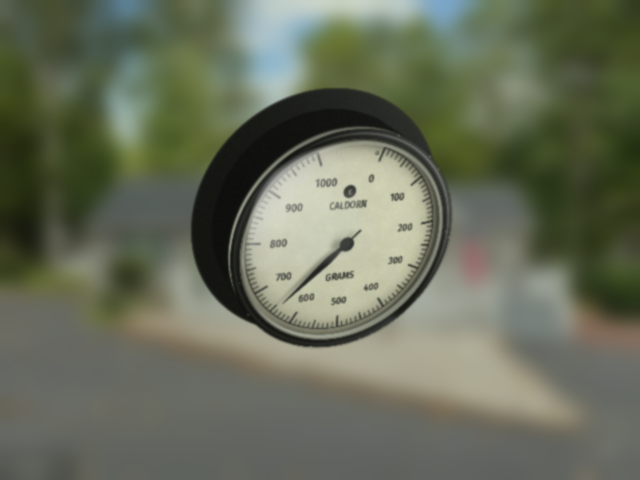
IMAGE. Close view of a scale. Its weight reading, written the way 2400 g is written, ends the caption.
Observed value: 650 g
